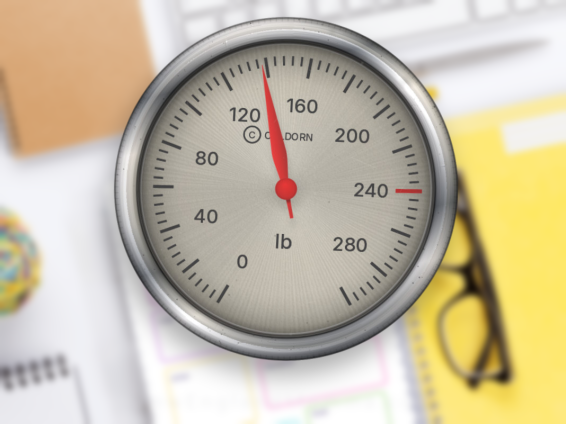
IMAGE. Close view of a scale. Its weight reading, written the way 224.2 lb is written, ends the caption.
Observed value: 138 lb
